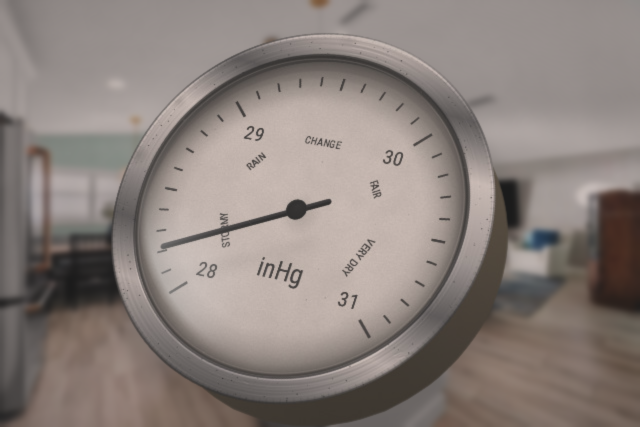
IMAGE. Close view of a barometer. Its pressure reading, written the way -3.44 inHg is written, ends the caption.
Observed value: 28.2 inHg
